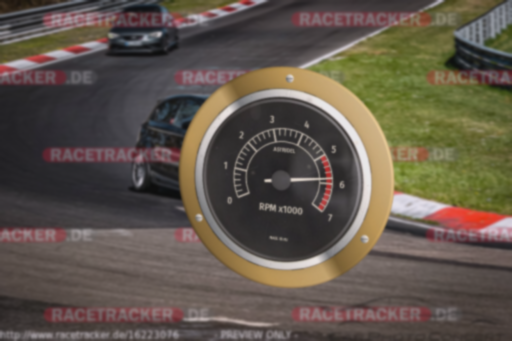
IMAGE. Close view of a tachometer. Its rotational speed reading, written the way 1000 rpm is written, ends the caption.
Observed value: 5800 rpm
